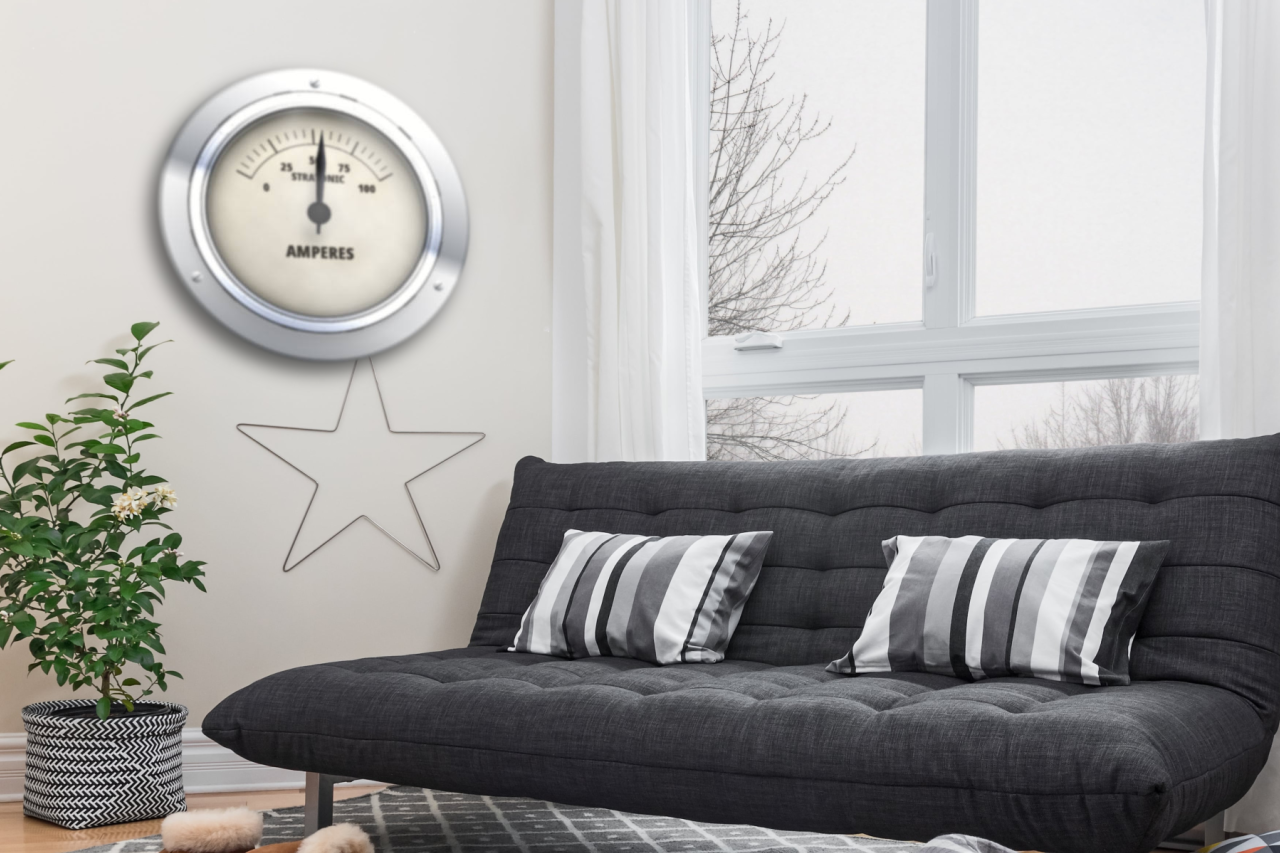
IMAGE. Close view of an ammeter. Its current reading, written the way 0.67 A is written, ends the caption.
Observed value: 55 A
